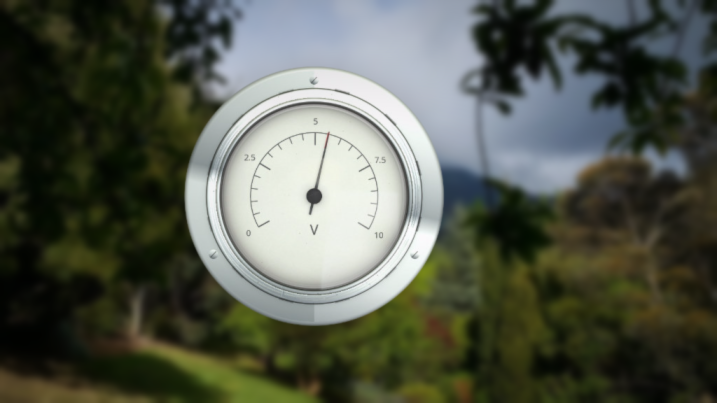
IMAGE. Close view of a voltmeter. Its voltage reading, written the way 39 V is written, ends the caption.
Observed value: 5.5 V
